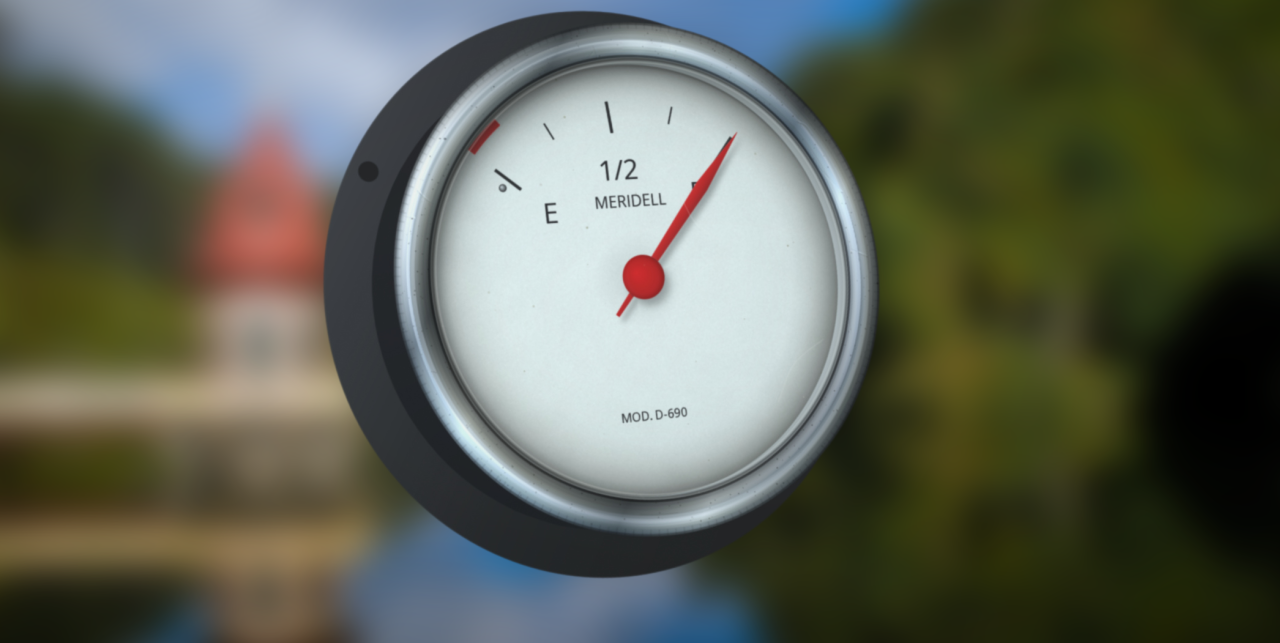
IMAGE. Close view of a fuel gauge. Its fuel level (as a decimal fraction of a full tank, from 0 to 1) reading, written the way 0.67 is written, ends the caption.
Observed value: 1
